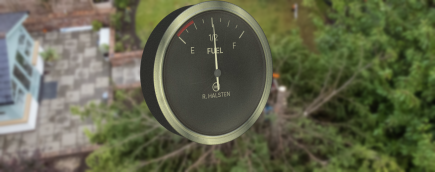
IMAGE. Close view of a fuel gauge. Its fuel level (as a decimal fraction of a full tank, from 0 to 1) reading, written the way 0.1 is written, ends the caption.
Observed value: 0.5
